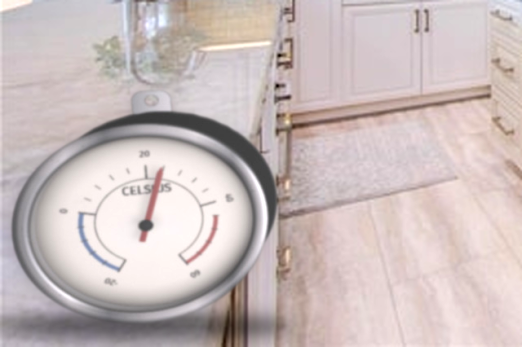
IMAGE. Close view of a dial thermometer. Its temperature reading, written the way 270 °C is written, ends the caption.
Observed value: 24 °C
